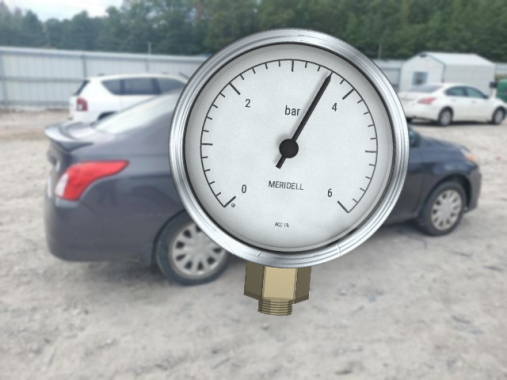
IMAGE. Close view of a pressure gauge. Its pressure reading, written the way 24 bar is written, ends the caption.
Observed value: 3.6 bar
